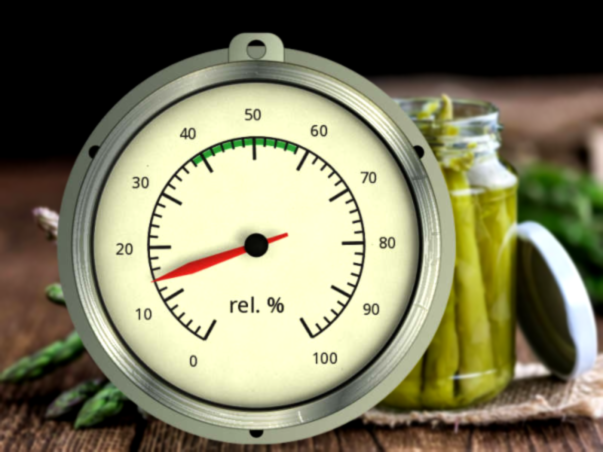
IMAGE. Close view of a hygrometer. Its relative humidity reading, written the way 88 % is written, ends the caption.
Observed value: 14 %
